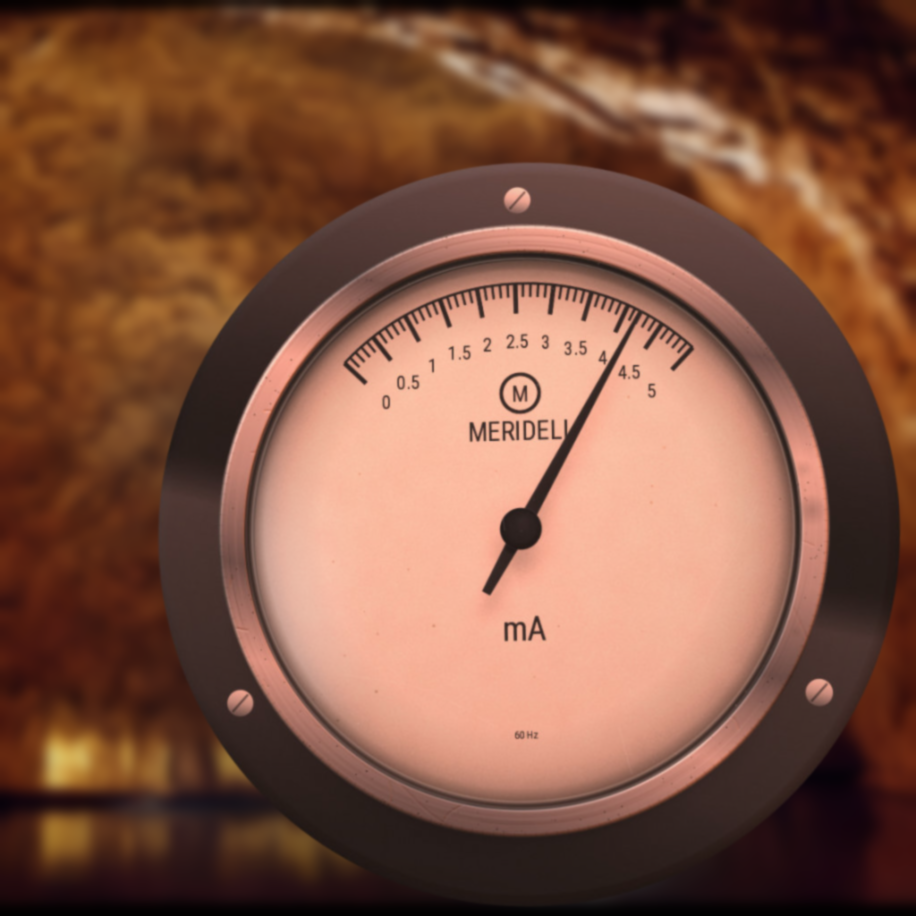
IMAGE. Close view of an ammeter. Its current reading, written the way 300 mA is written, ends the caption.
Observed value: 4.2 mA
